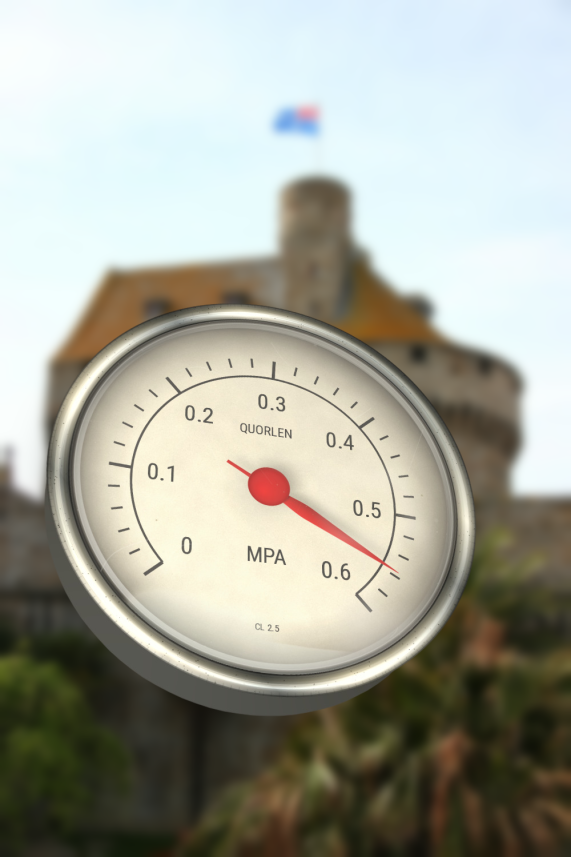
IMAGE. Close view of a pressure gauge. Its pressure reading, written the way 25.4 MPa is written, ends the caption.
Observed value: 0.56 MPa
